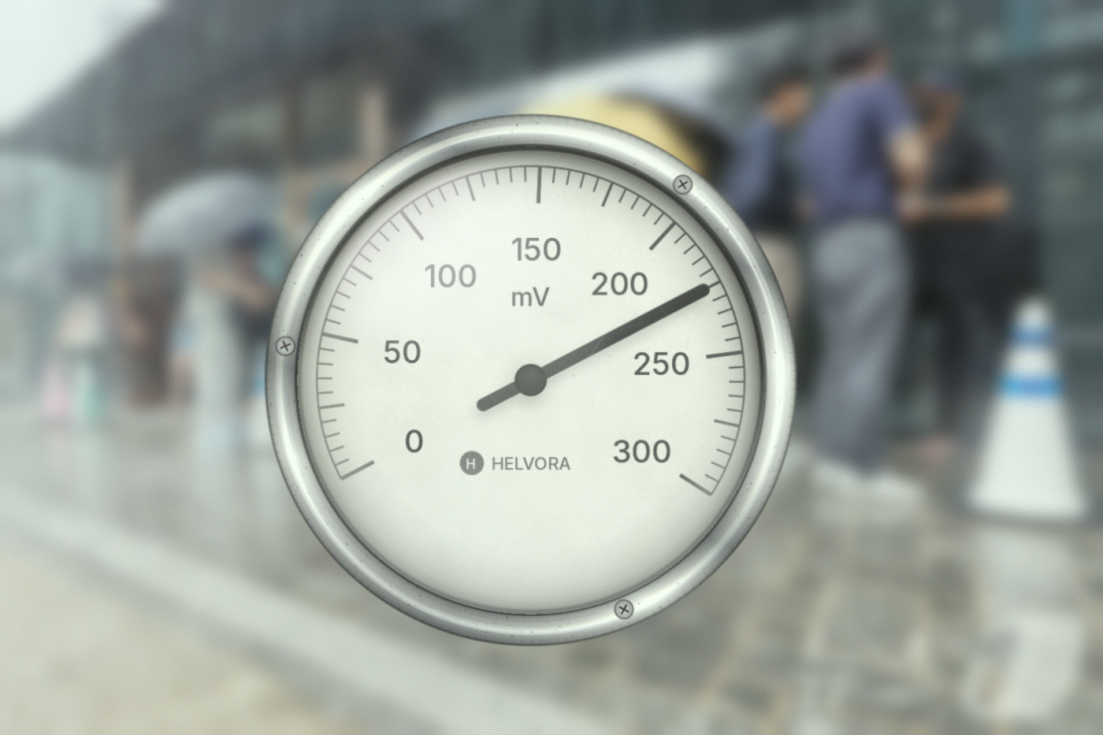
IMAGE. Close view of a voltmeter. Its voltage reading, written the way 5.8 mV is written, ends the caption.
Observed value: 225 mV
